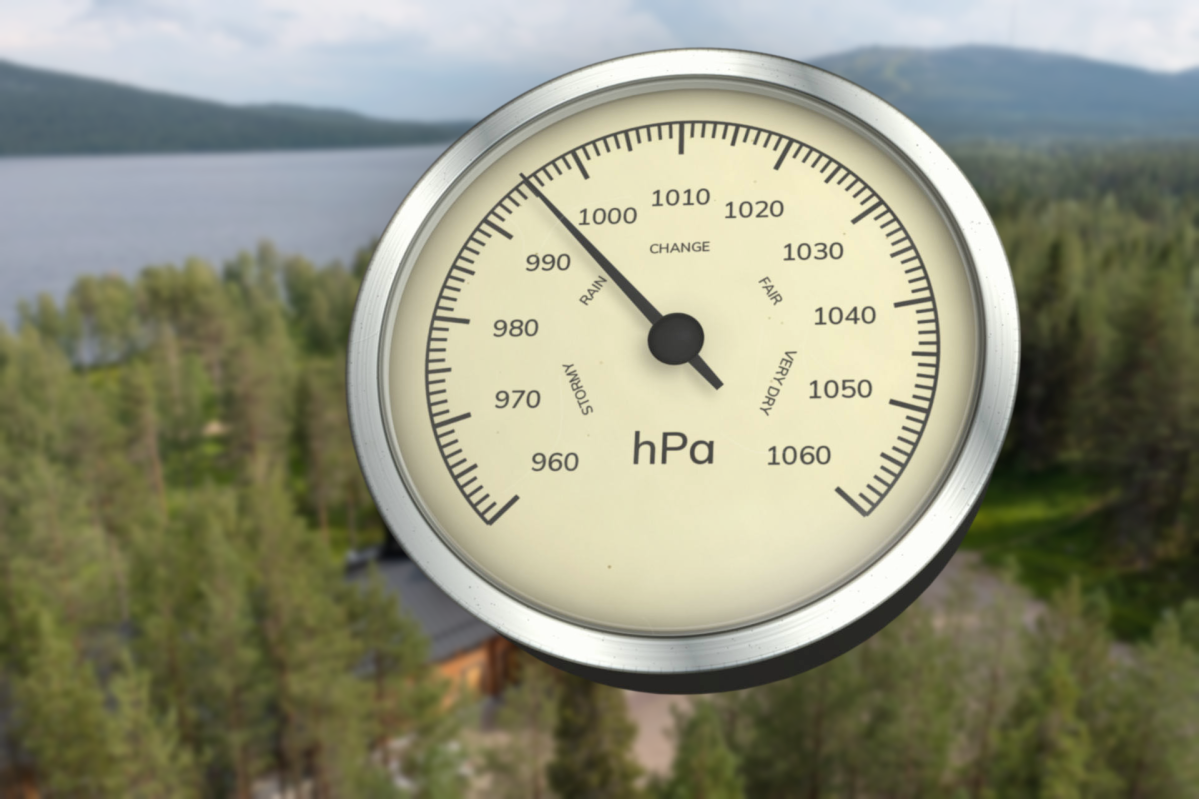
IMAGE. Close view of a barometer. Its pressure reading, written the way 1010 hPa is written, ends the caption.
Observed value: 995 hPa
